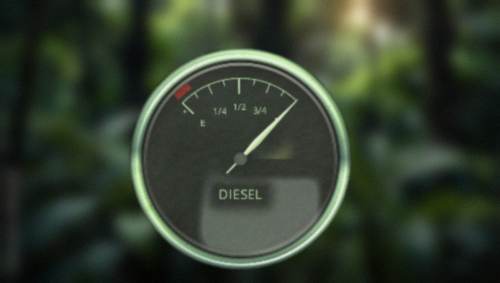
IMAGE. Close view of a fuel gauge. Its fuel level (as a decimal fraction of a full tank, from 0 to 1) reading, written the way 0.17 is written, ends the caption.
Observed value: 1
